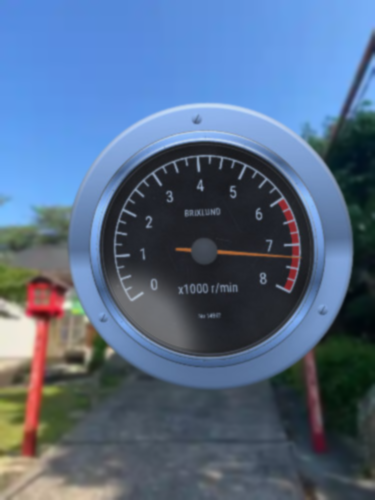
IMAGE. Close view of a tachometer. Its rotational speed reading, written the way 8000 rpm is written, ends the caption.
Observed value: 7250 rpm
